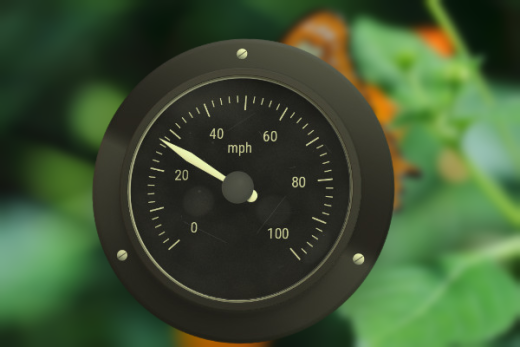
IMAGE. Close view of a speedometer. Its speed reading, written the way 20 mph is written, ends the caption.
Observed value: 27 mph
